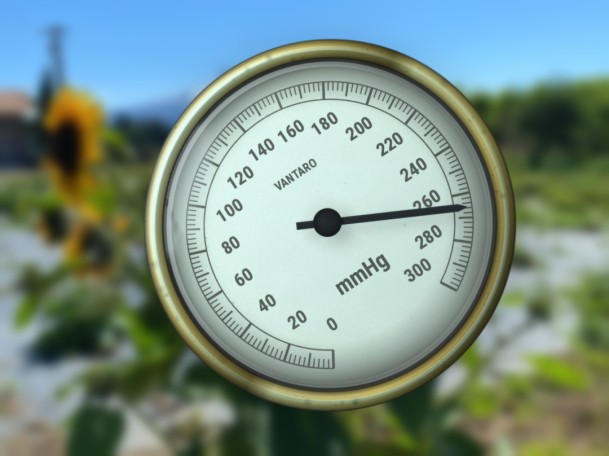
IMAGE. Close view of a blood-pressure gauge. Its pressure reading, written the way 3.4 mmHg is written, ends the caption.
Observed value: 266 mmHg
